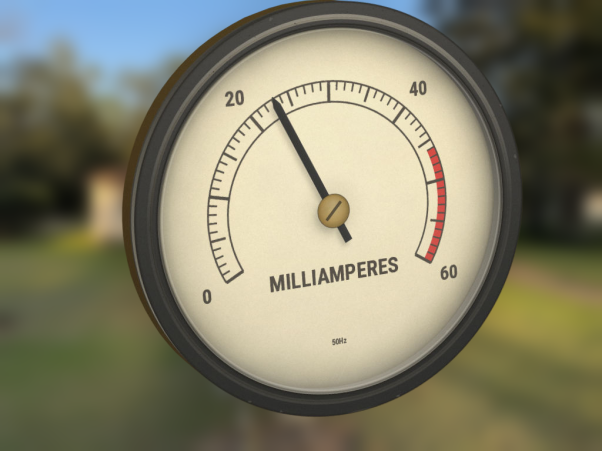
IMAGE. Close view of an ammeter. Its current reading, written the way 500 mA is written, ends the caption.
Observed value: 23 mA
